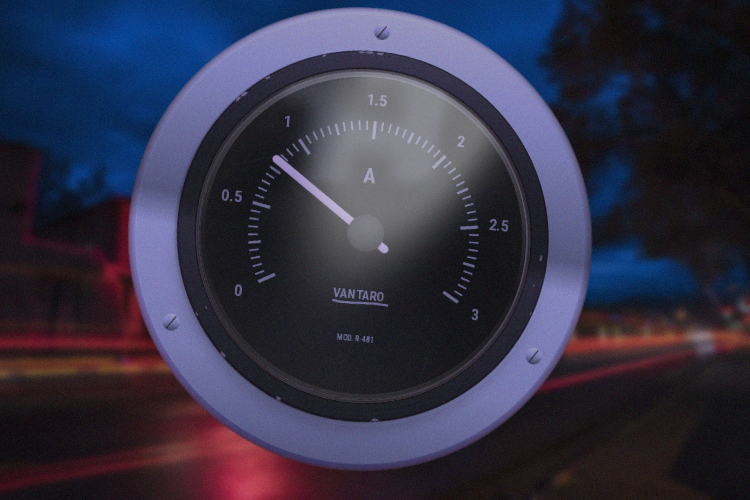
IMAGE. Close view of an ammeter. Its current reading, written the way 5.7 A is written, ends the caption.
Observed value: 0.8 A
